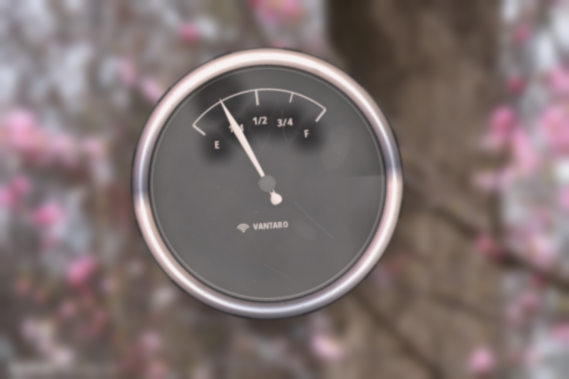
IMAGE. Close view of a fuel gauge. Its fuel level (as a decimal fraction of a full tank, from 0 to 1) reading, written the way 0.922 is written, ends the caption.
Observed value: 0.25
